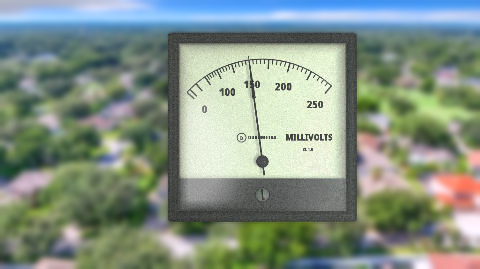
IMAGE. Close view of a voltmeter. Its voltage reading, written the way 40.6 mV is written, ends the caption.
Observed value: 150 mV
